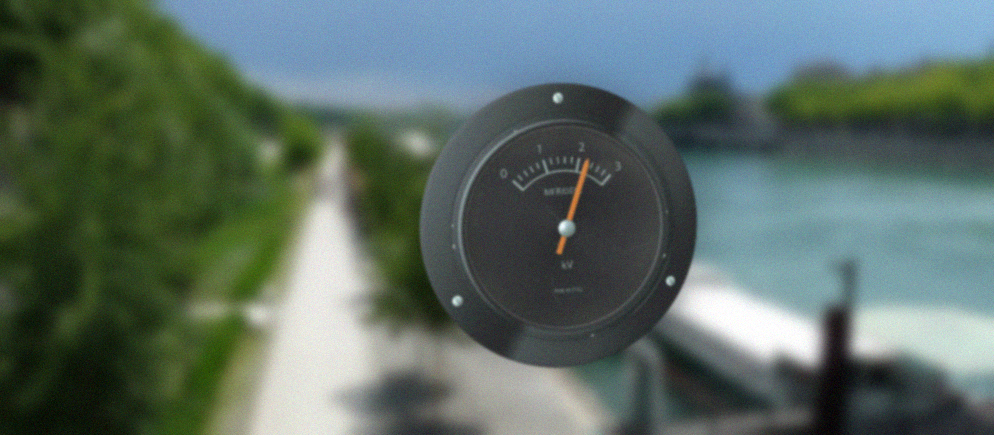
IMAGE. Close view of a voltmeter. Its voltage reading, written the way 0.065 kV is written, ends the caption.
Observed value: 2.2 kV
